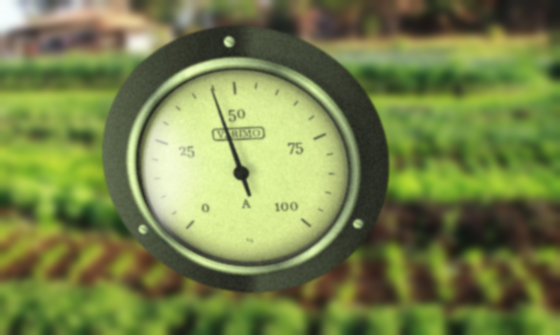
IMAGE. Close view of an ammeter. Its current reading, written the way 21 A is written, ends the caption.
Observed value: 45 A
